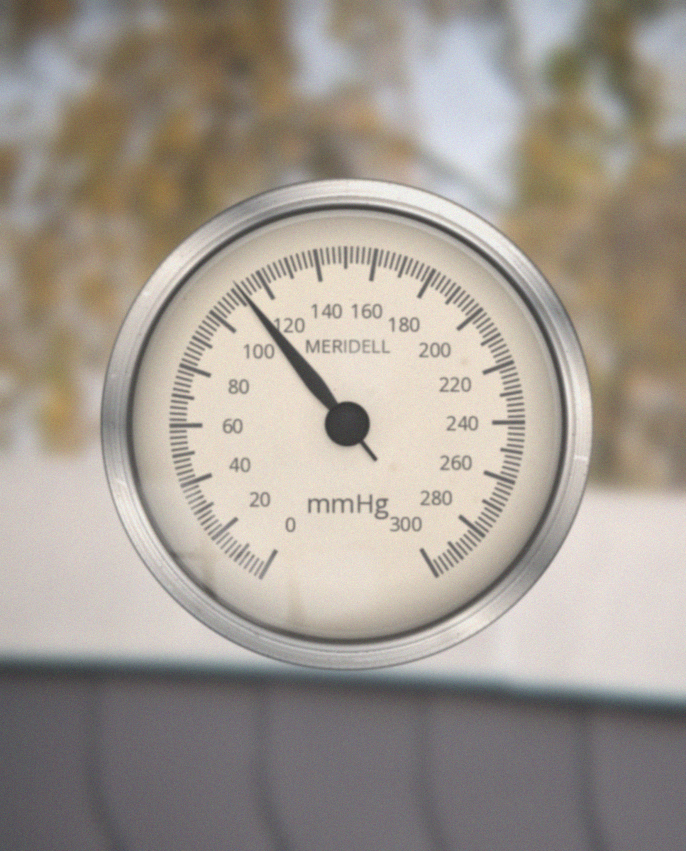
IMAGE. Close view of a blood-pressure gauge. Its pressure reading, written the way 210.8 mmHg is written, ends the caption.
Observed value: 112 mmHg
